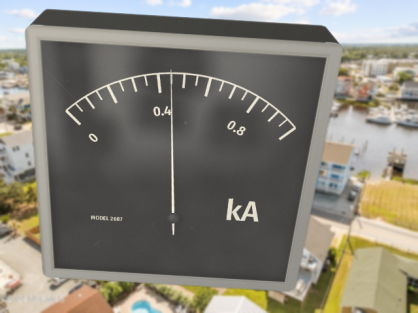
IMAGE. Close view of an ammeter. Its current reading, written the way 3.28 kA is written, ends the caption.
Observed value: 0.45 kA
